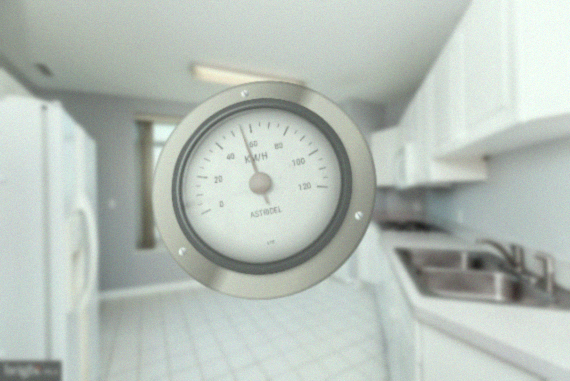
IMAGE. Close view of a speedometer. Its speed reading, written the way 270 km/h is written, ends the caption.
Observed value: 55 km/h
